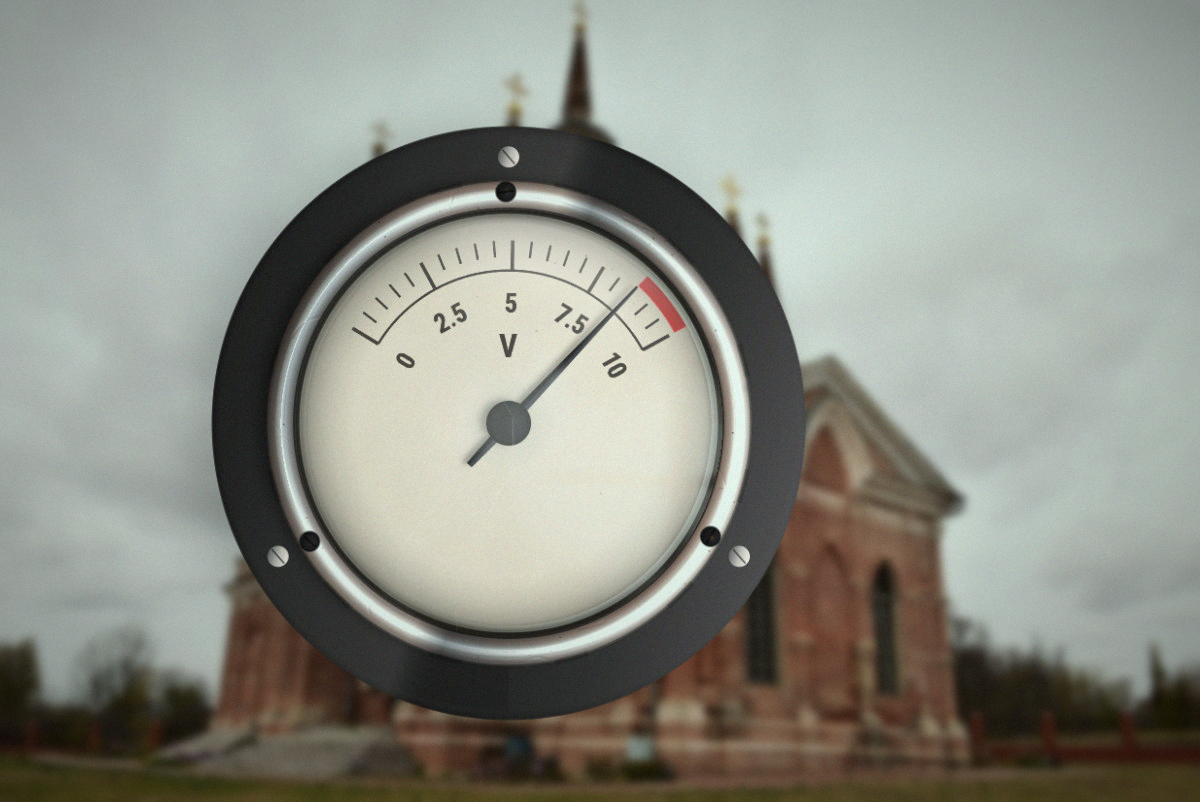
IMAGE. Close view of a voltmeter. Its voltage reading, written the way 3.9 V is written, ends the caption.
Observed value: 8.5 V
